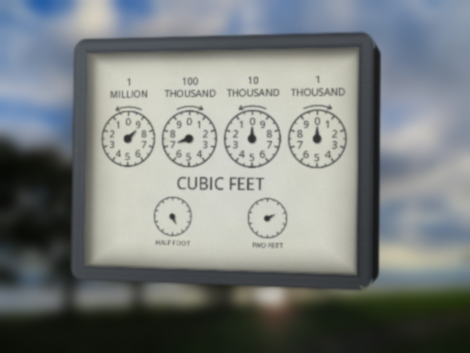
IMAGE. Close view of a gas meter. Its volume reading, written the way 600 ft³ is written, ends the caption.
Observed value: 870000 ft³
